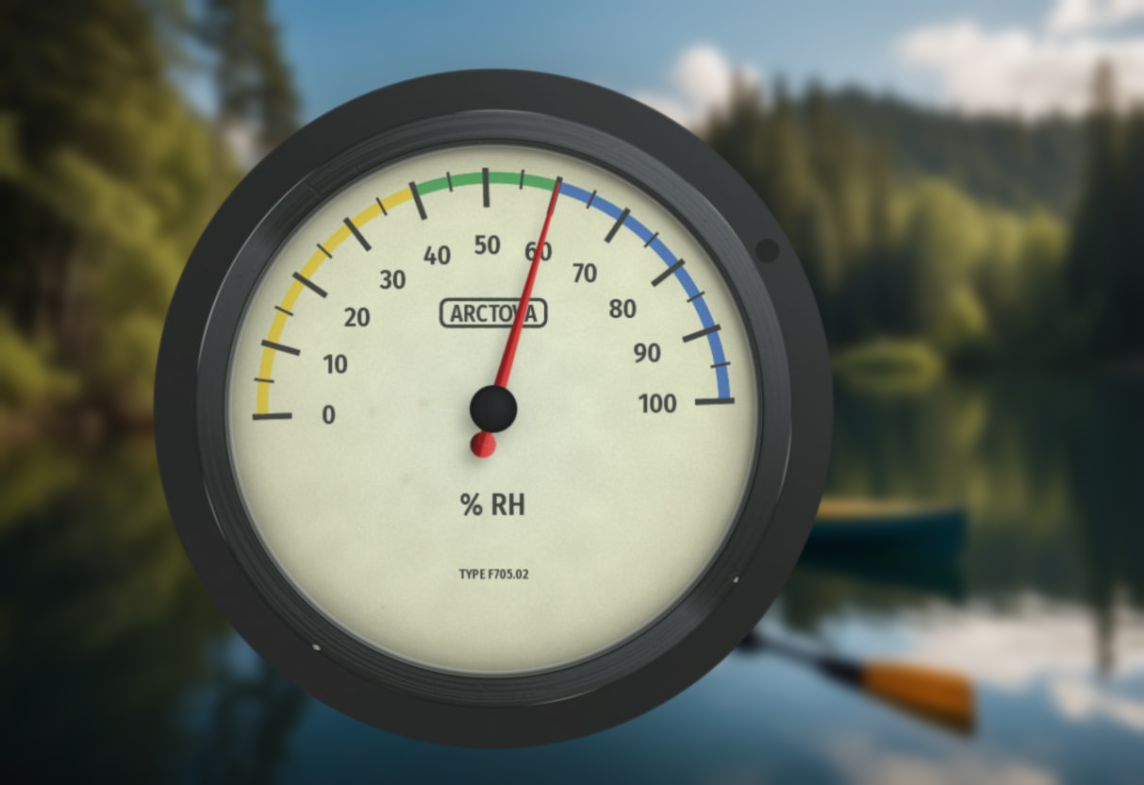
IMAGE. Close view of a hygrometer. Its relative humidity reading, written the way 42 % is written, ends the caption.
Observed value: 60 %
